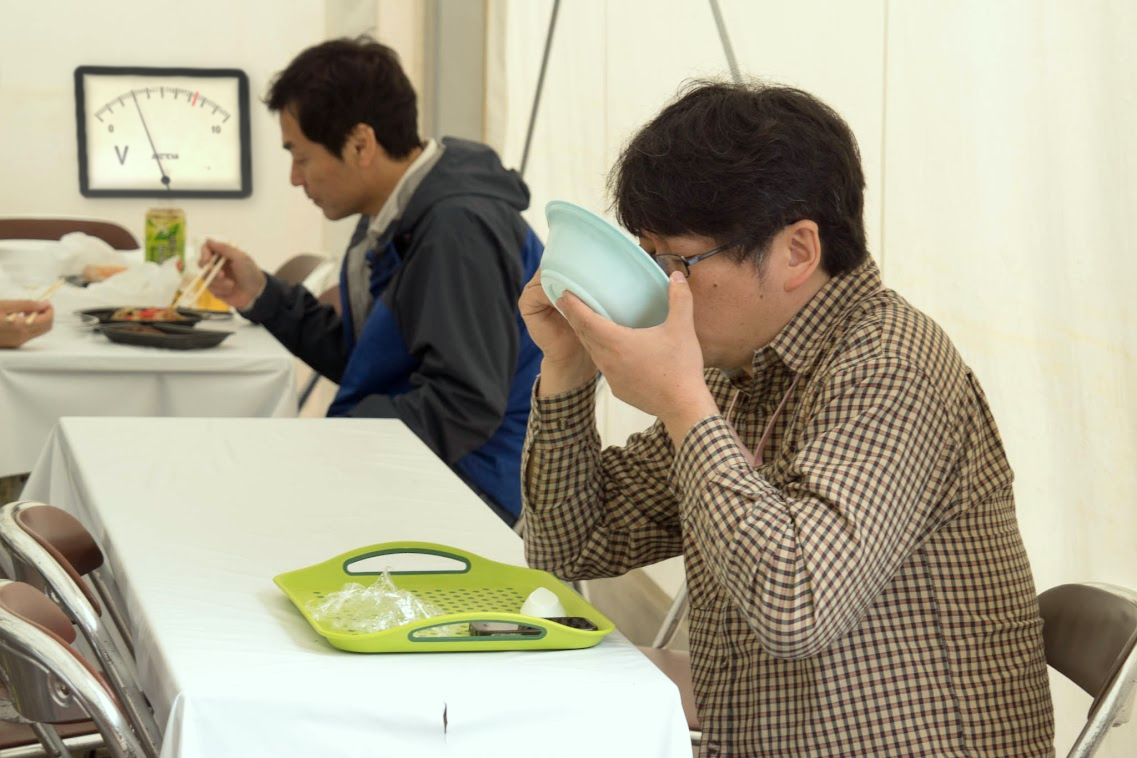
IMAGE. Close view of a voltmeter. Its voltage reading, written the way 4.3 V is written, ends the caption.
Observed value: 3 V
